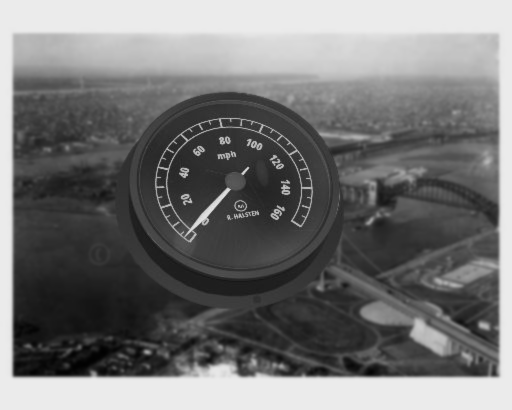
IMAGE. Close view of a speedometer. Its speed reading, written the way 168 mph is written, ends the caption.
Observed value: 2.5 mph
